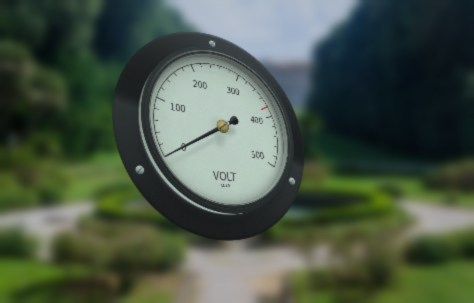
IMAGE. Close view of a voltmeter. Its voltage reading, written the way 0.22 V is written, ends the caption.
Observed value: 0 V
